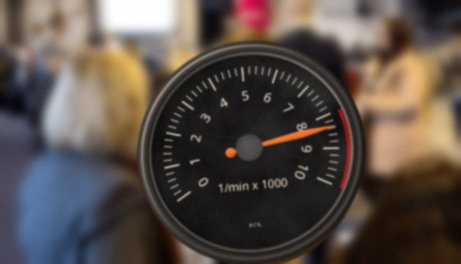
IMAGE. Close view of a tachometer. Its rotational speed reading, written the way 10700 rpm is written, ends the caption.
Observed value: 8400 rpm
